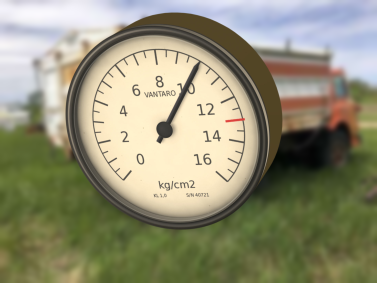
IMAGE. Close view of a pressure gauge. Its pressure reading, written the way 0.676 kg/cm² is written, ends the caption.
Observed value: 10 kg/cm²
